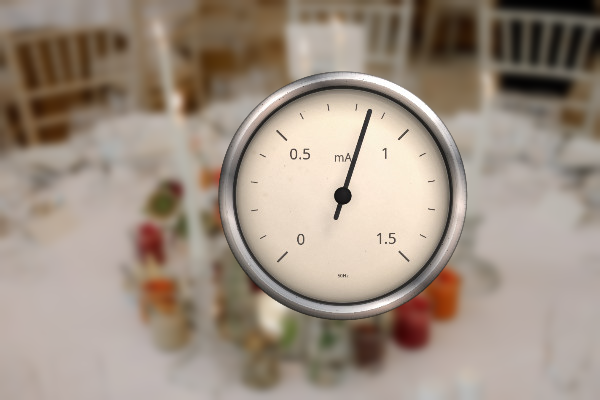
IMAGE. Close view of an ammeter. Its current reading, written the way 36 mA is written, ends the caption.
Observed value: 0.85 mA
